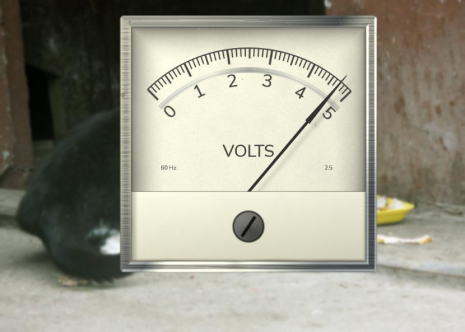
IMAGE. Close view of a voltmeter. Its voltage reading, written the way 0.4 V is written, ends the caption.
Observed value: 4.7 V
